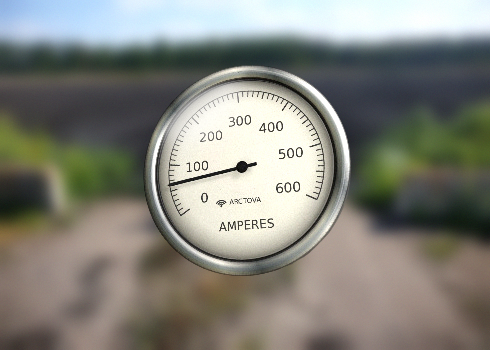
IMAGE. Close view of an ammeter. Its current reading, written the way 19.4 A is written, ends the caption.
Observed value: 60 A
